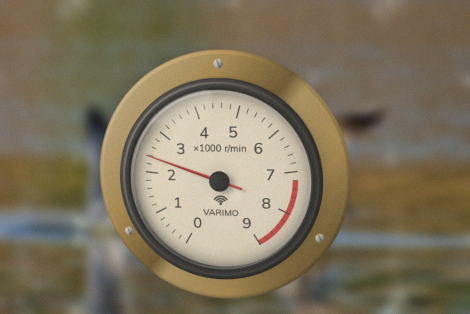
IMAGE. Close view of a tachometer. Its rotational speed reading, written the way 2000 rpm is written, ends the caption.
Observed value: 2400 rpm
